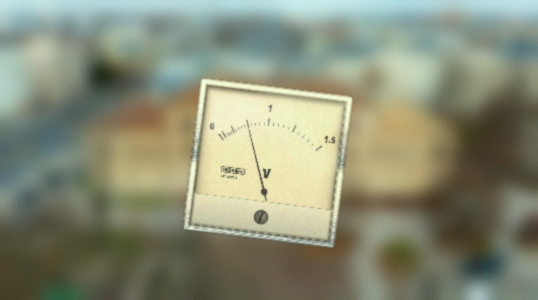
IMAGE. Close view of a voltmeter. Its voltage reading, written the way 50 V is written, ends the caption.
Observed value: 0.75 V
